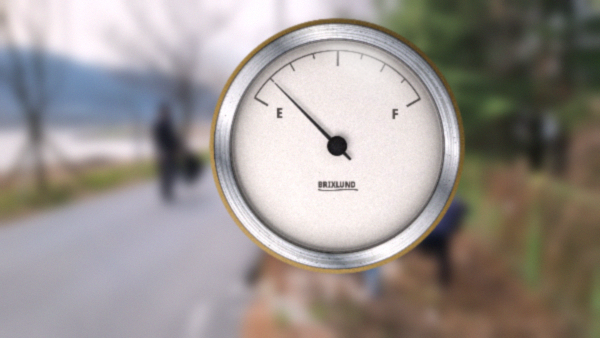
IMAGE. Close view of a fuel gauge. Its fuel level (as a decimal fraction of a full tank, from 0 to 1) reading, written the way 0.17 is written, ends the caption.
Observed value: 0.125
